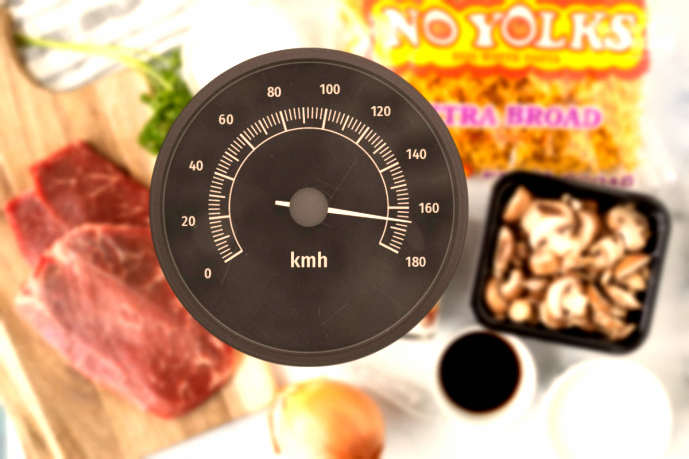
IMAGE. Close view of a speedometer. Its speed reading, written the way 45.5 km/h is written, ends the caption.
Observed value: 166 km/h
